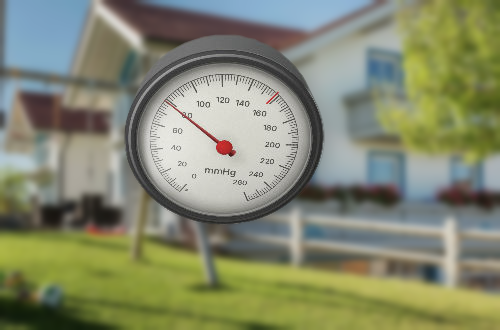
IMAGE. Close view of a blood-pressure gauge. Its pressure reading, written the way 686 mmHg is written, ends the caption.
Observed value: 80 mmHg
